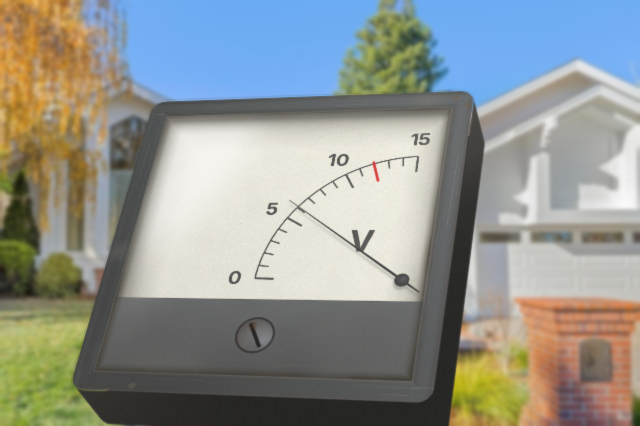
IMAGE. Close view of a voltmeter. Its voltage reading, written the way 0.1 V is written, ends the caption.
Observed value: 6 V
